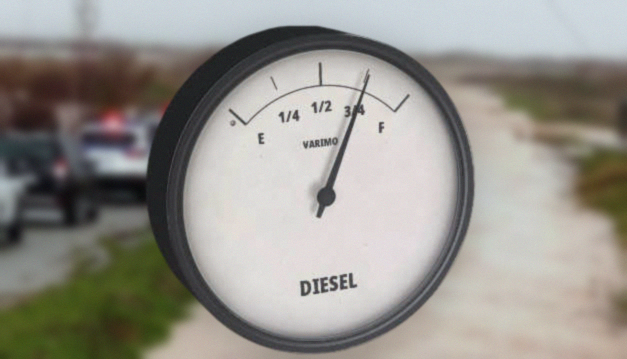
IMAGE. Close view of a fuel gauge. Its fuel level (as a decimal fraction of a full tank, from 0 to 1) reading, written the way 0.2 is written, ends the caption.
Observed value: 0.75
